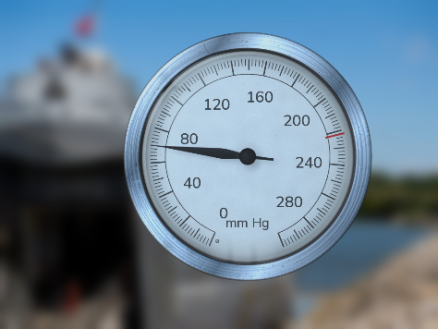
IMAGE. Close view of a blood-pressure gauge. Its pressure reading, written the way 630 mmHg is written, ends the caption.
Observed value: 70 mmHg
